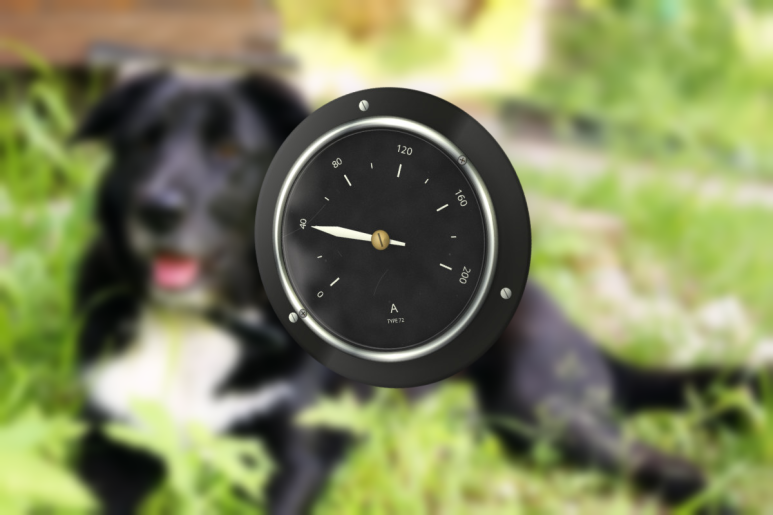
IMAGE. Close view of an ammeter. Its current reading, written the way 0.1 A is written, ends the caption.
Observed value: 40 A
